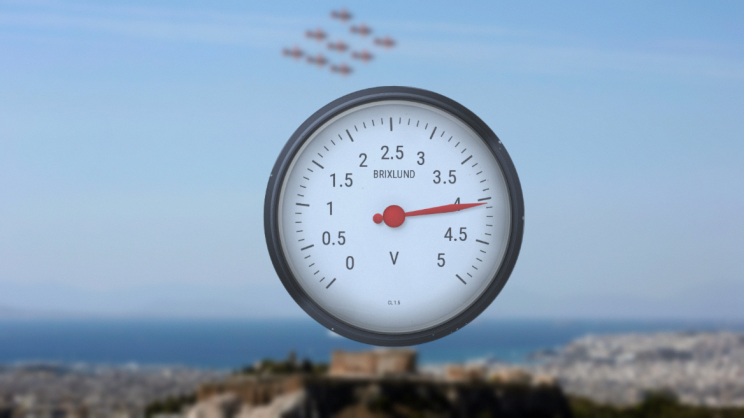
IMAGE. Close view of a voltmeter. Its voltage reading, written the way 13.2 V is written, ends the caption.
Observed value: 4.05 V
